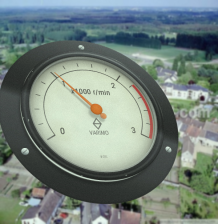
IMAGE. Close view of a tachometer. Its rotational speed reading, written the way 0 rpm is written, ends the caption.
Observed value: 1000 rpm
